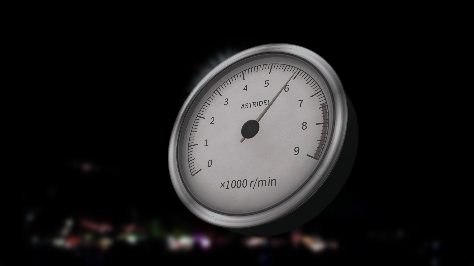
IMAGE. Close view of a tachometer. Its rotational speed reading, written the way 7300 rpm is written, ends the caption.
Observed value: 6000 rpm
